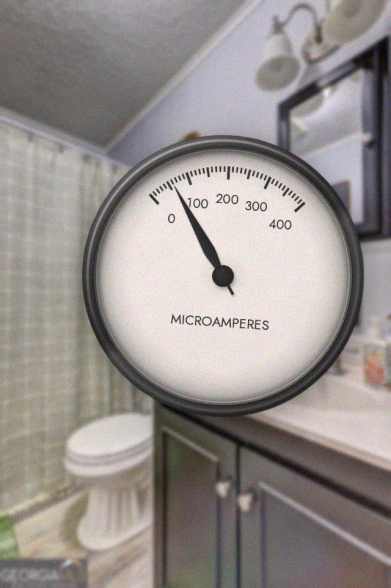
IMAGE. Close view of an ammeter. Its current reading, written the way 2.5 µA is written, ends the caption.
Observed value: 60 µA
